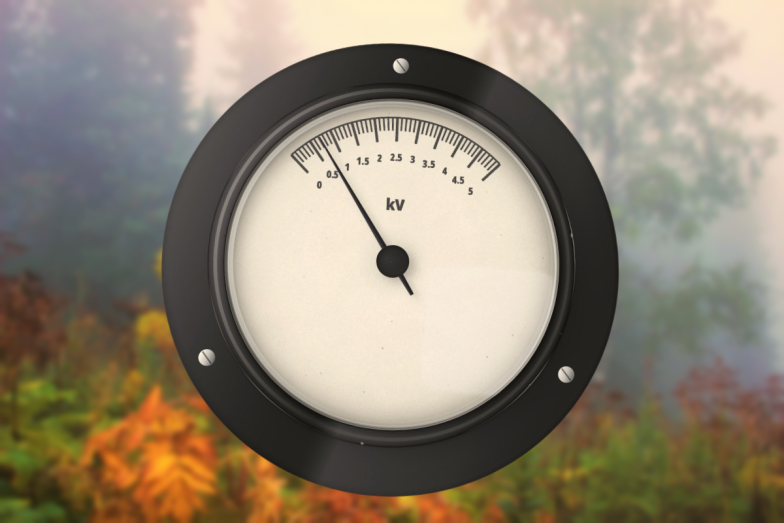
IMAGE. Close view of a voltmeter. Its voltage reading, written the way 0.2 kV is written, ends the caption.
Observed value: 0.7 kV
